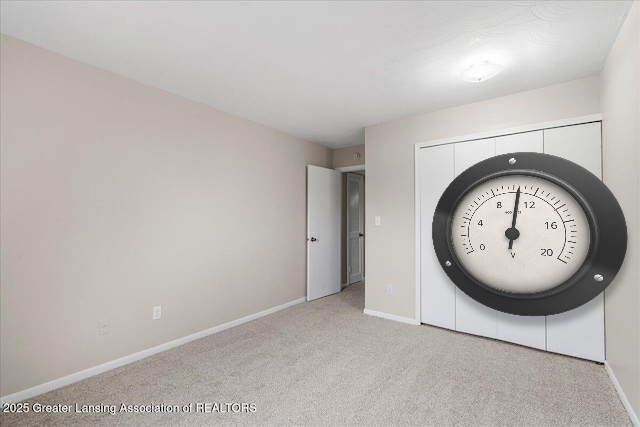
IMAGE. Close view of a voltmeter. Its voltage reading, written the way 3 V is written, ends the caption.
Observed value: 10.5 V
